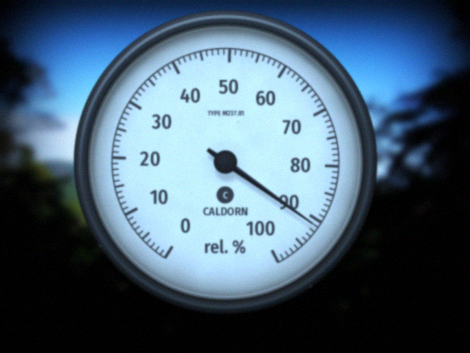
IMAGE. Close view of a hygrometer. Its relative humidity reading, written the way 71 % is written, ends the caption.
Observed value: 91 %
